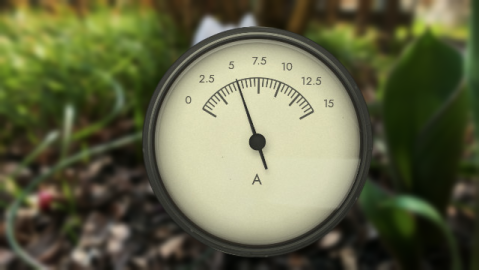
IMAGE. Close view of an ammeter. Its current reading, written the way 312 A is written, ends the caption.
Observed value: 5 A
